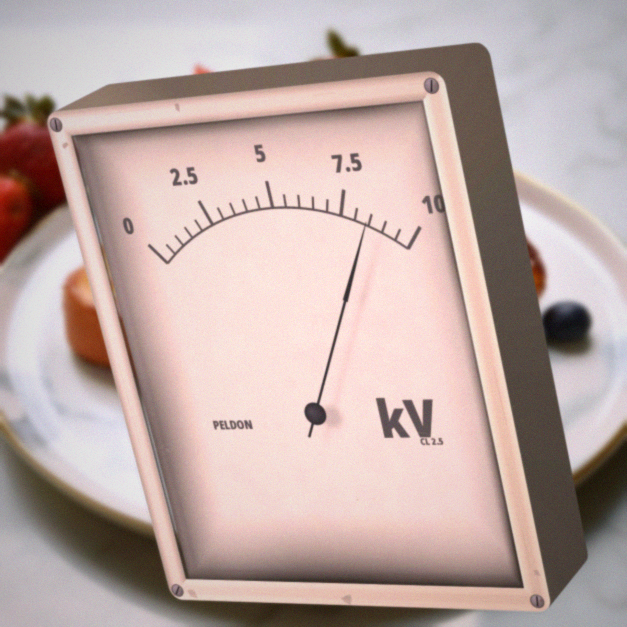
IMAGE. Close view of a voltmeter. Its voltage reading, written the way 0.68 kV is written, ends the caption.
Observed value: 8.5 kV
